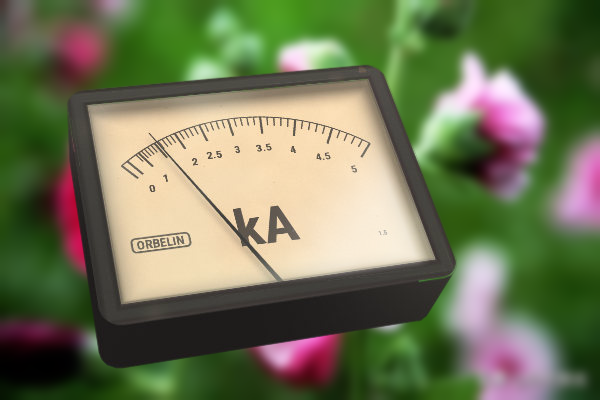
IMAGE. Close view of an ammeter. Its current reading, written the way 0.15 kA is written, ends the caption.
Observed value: 1.5 kA
